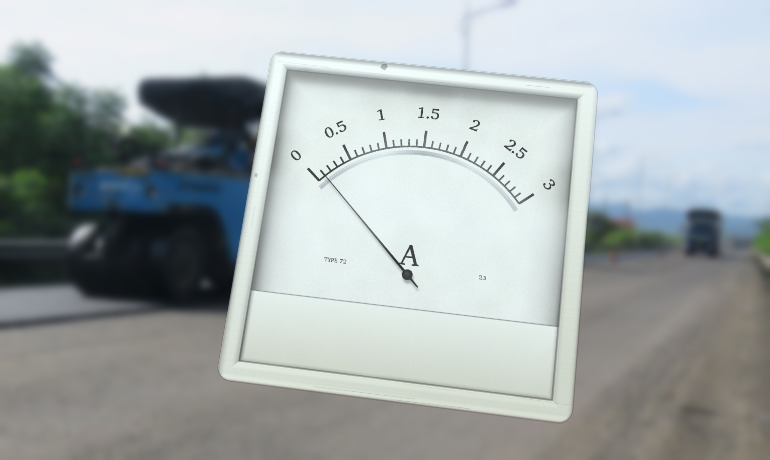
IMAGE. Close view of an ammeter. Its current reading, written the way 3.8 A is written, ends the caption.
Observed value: 0.1 A
